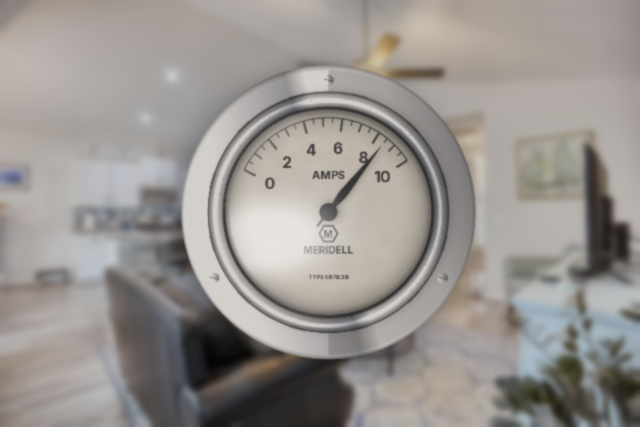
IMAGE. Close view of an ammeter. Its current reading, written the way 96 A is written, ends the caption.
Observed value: 8.5 A
